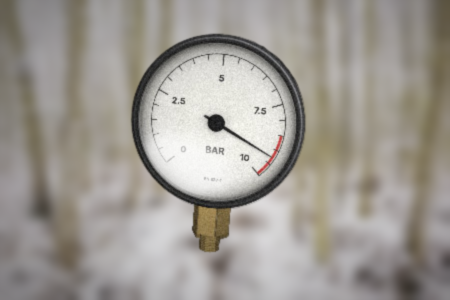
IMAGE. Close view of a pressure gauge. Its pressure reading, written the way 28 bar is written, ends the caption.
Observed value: 9.25 bar
